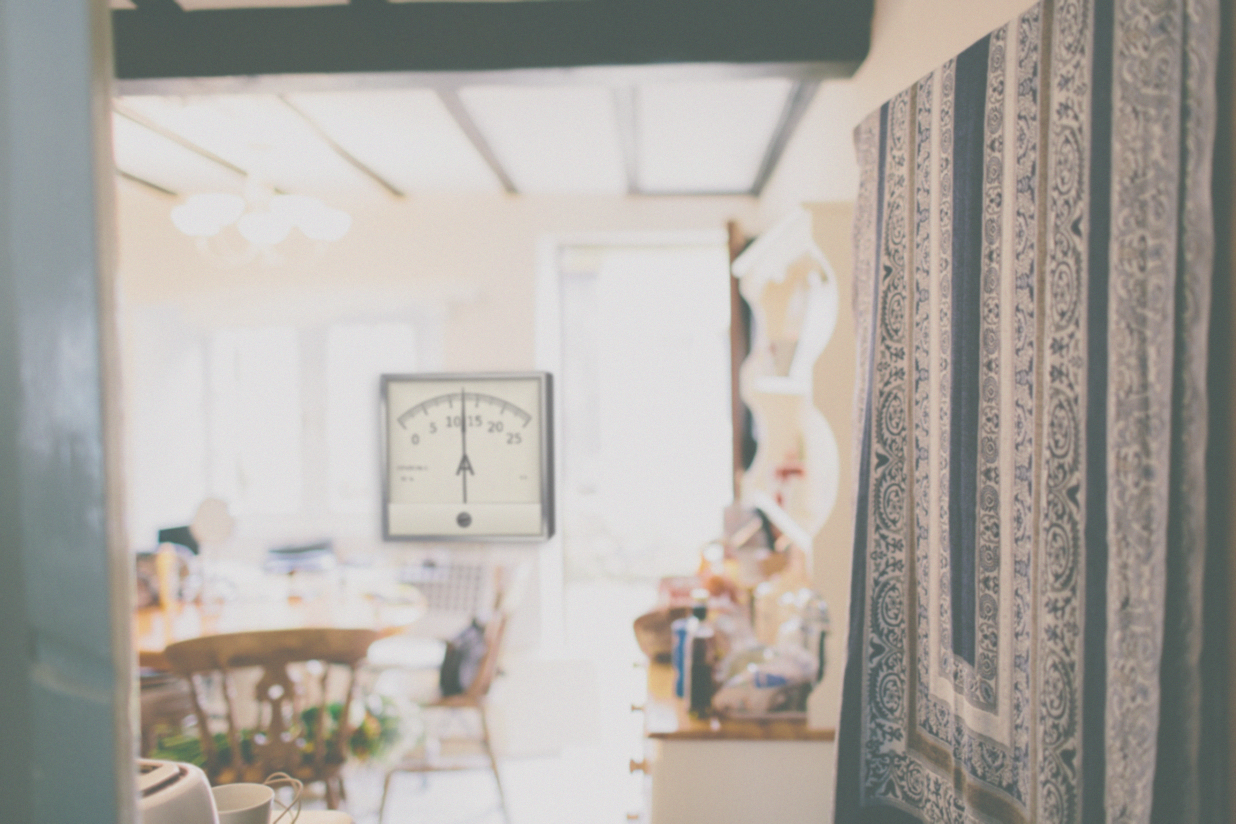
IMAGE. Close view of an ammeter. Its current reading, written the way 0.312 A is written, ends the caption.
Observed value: 12.5 A
